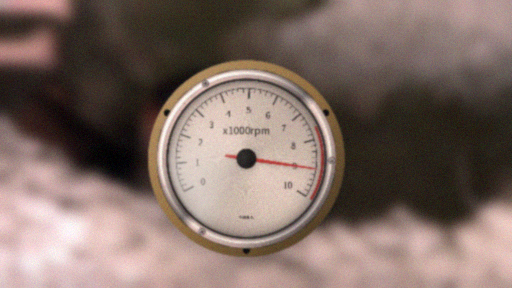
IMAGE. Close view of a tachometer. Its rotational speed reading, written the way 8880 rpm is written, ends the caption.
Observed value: 9000 rpm
